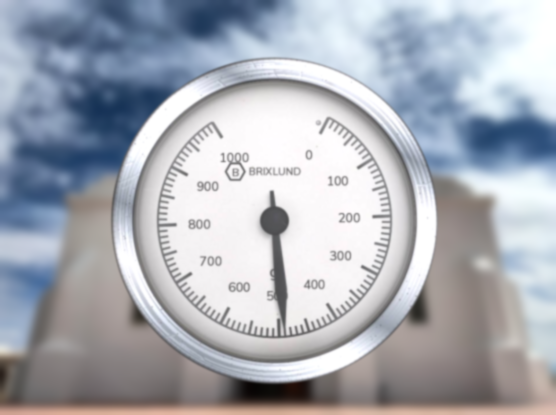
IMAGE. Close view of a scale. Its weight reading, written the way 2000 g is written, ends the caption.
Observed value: 490 g
